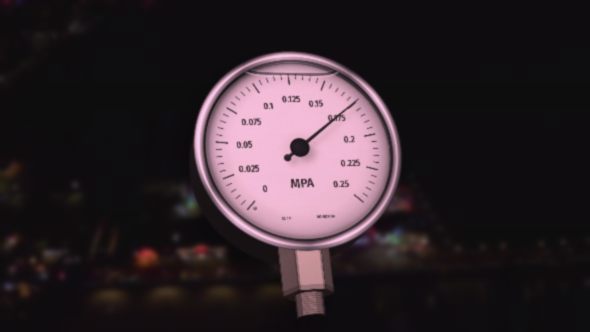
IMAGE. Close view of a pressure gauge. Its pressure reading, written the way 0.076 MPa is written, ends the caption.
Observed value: 0.175 MPa
